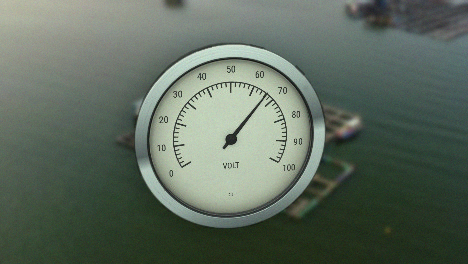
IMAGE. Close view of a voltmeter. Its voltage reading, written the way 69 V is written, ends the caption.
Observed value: 66 V
